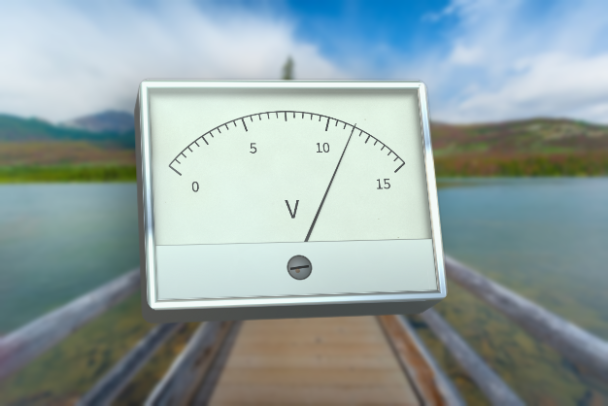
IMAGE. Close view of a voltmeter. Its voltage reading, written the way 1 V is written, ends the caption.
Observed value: 11.5 V
